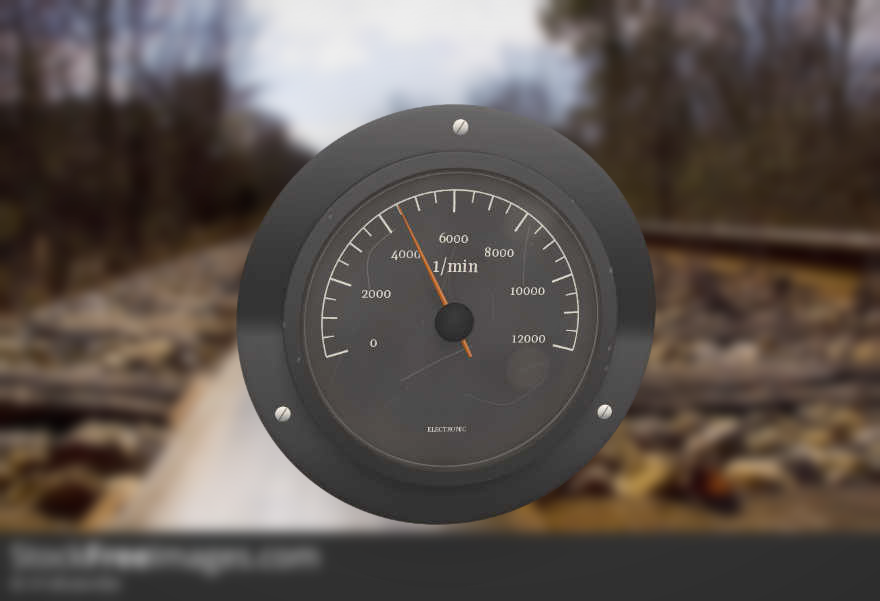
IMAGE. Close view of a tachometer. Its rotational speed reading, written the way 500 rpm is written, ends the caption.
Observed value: 4500 rpm
